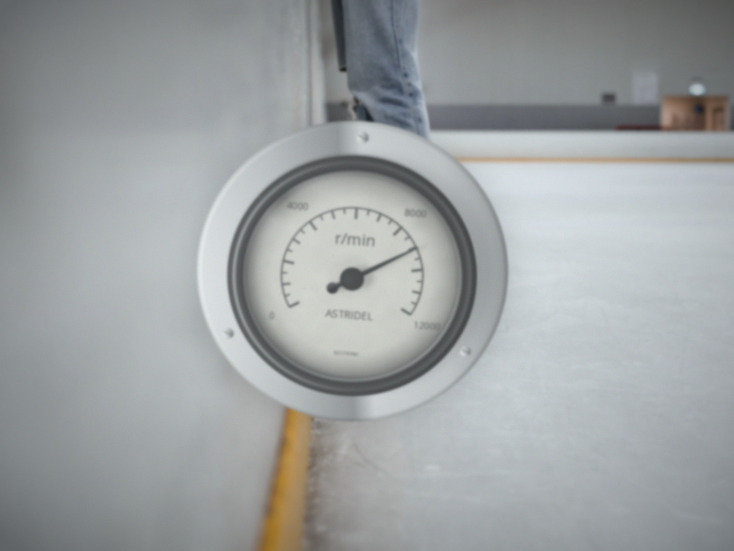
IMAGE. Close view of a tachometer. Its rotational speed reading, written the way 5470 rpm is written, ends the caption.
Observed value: 9000 rpm
